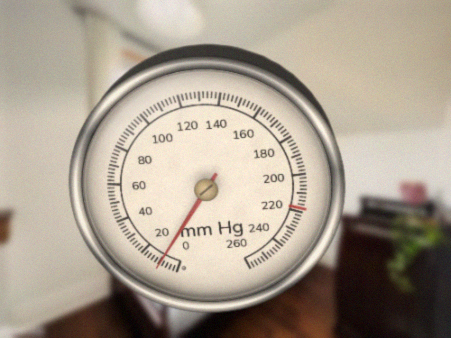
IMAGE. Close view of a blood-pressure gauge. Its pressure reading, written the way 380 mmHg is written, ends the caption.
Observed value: 10 mmHg
